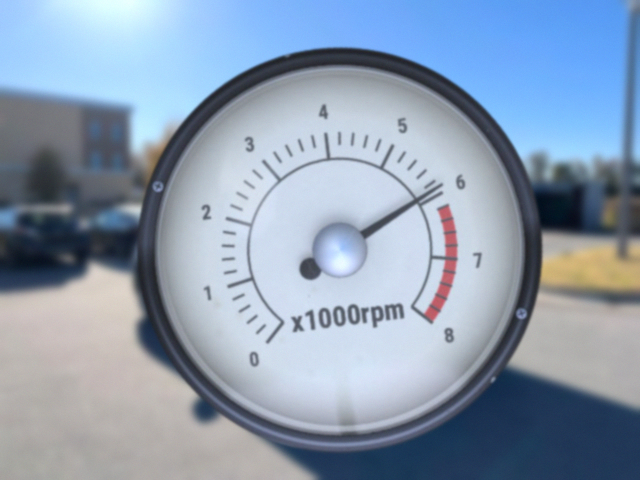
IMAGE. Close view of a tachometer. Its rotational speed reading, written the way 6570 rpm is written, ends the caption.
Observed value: 5900 rpm
